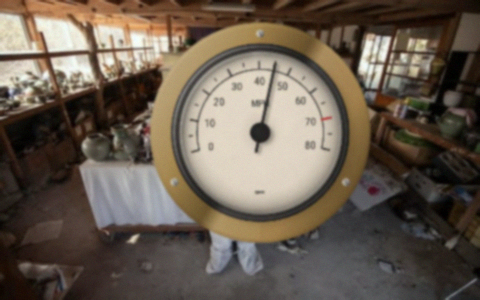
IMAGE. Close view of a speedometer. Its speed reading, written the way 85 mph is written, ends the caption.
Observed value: 45 mph
